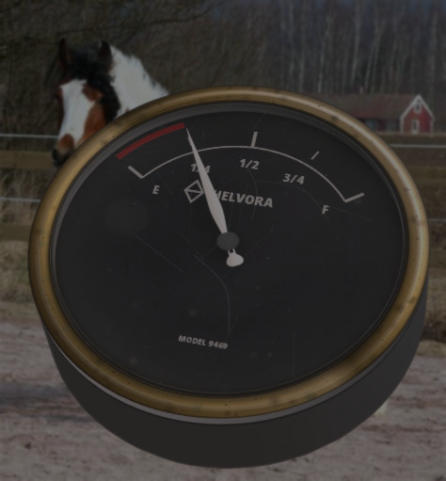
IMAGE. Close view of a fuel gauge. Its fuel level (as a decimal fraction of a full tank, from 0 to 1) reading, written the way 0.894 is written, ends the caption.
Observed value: 0.25
